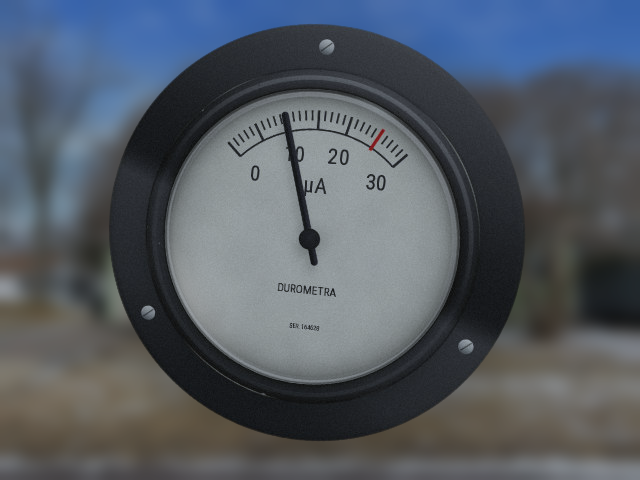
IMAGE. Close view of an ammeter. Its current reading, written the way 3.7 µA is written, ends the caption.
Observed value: 10 µA
